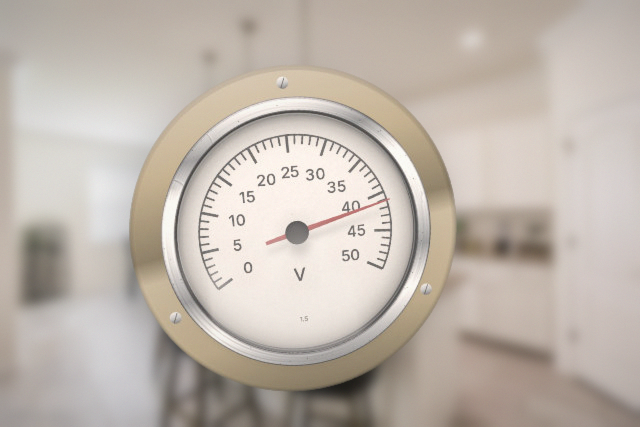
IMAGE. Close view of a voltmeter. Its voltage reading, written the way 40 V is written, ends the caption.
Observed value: 41 V
